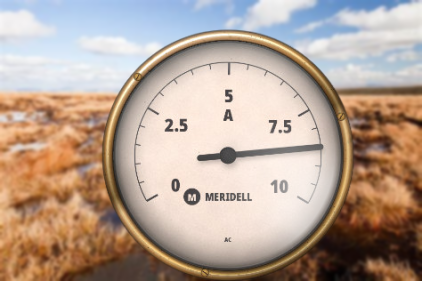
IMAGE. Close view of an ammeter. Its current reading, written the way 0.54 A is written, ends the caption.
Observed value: 8.5 A
